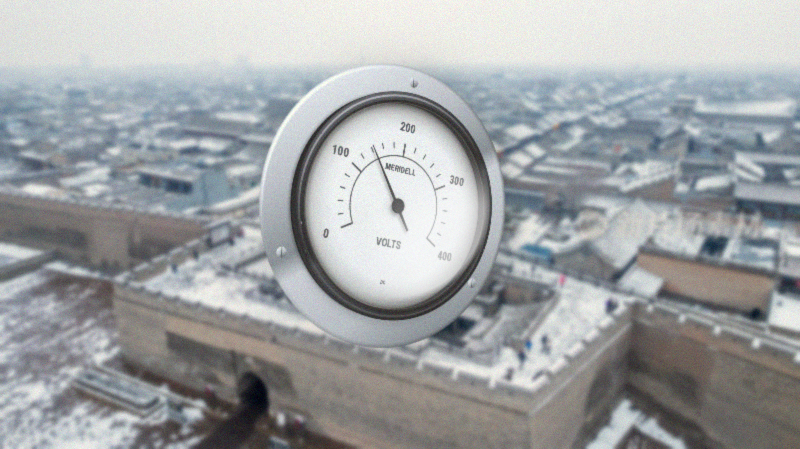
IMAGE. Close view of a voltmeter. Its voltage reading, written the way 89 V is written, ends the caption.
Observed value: 140 V
